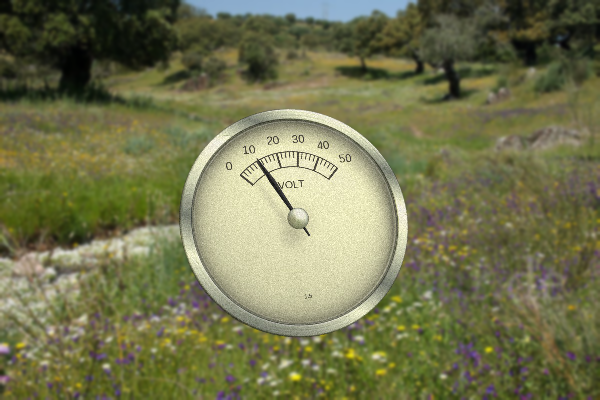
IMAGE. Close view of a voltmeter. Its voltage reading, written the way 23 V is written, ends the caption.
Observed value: 10 V
